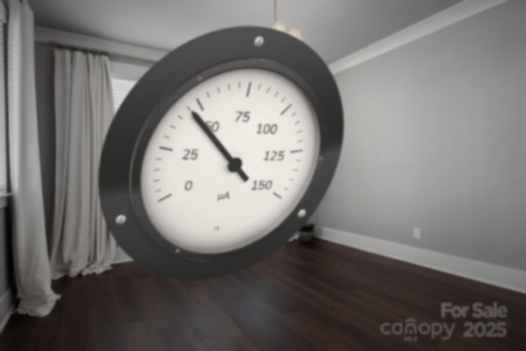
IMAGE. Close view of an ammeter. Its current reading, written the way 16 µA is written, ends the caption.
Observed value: 45 µA
